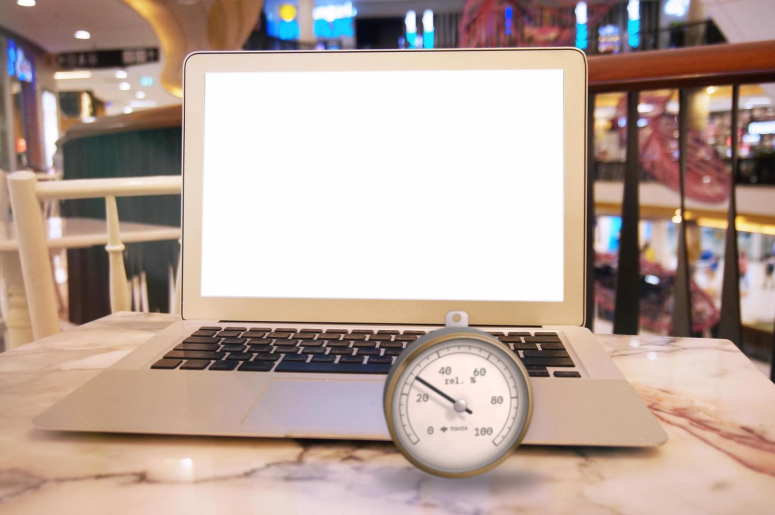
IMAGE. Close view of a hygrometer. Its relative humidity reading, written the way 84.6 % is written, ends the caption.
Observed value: 28 %
